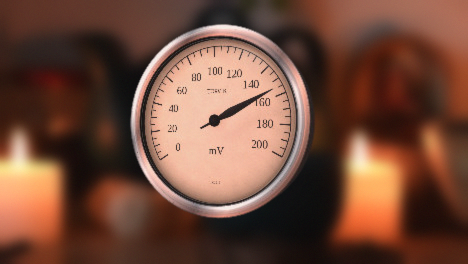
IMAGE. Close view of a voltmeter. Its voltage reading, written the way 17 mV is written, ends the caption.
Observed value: 155 mV
